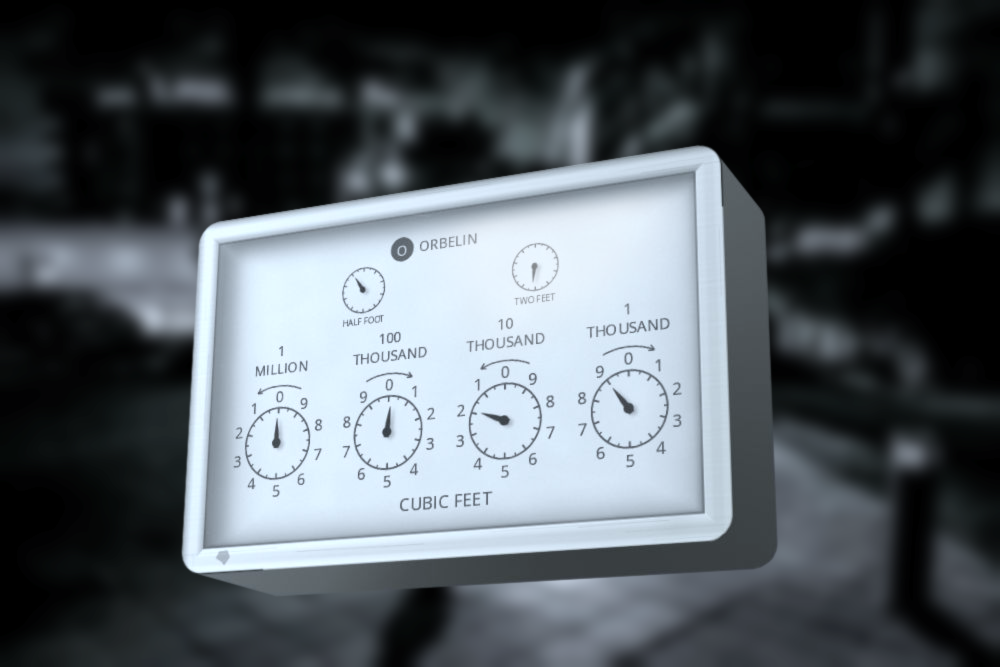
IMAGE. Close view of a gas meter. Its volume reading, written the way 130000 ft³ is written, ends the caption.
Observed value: 1900 ft³
